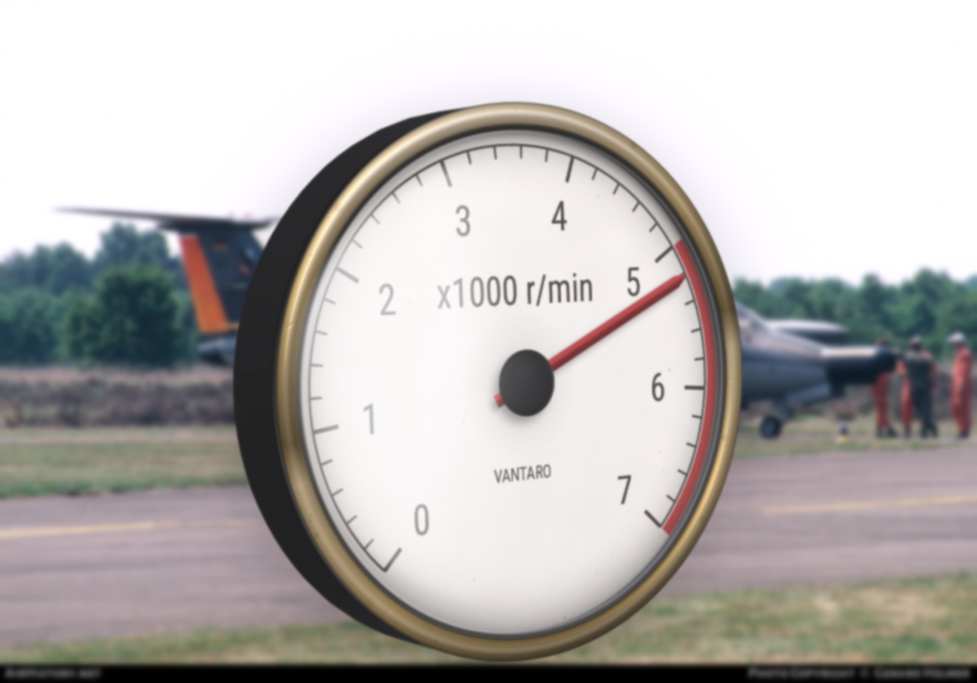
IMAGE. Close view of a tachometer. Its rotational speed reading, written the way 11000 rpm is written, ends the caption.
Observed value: 5200 rpm
